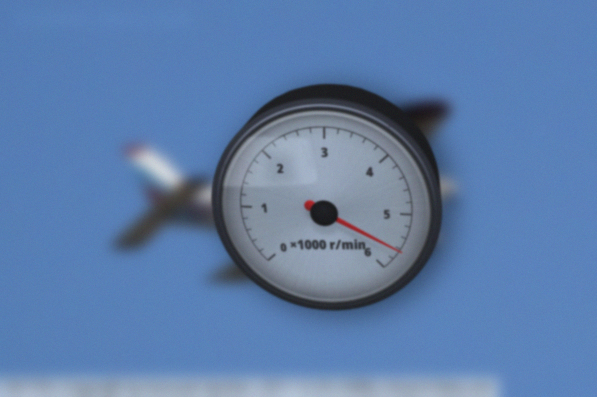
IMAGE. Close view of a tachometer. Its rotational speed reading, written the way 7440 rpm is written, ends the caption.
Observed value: 5600 rpm
